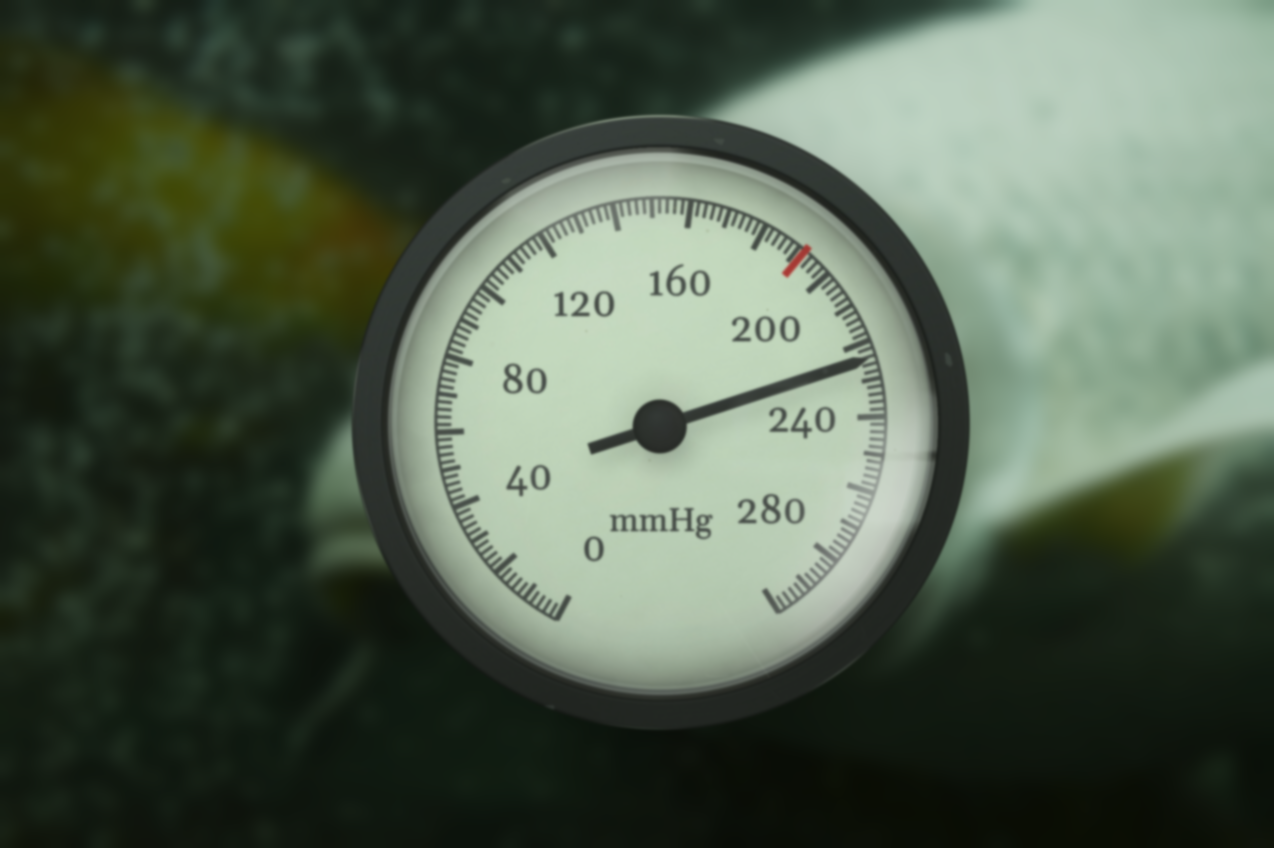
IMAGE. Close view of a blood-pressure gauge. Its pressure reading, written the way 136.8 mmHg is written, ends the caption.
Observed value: 224 mmHg
